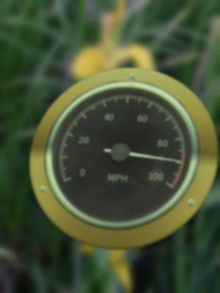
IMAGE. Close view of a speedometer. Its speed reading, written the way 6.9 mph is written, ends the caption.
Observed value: 90 mph
